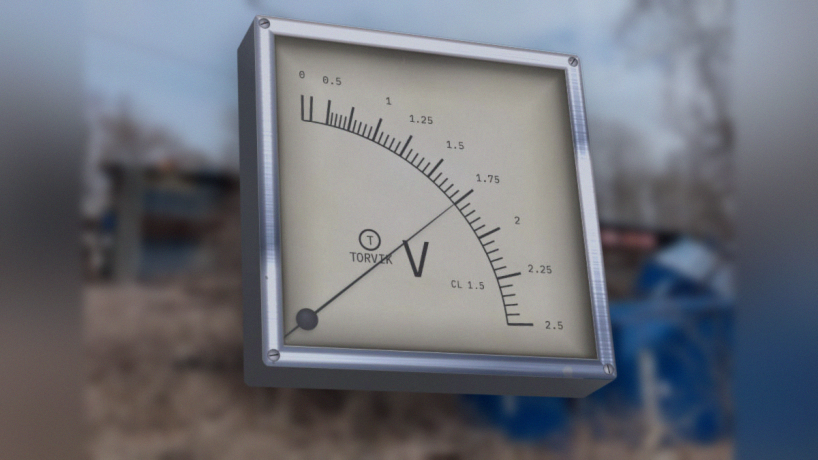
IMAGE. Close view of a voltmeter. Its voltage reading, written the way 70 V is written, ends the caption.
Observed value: 1.75 V
